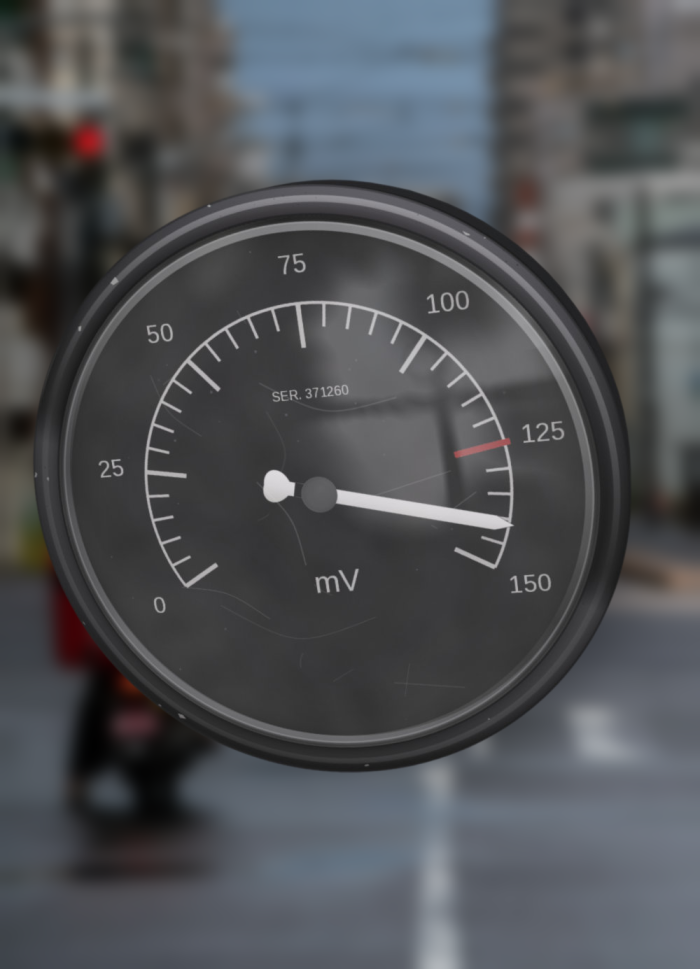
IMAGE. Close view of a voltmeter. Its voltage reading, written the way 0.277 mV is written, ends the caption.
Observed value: 140 mV
